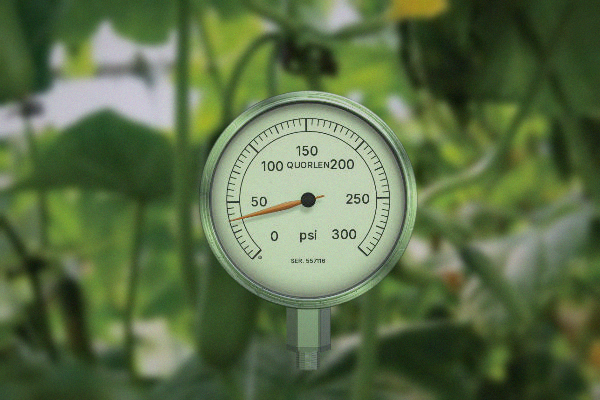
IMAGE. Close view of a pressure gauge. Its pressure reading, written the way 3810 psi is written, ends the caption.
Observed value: 35 psi
